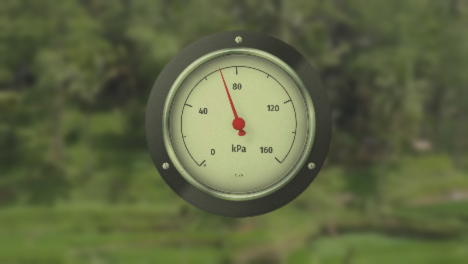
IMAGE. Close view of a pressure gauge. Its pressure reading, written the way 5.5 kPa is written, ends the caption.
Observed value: 70 kPa
